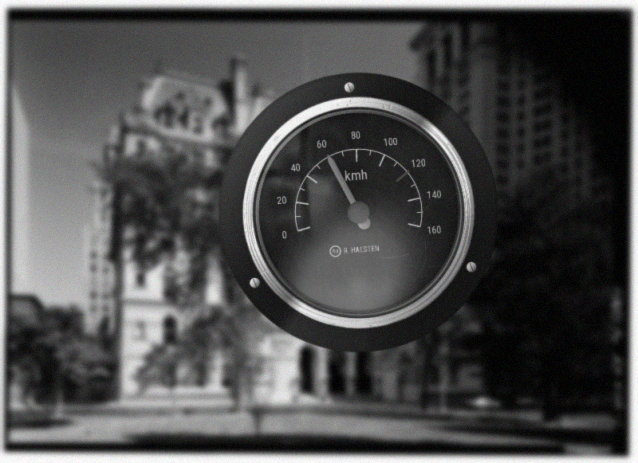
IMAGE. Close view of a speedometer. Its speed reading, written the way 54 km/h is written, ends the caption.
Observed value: 60 km/h
